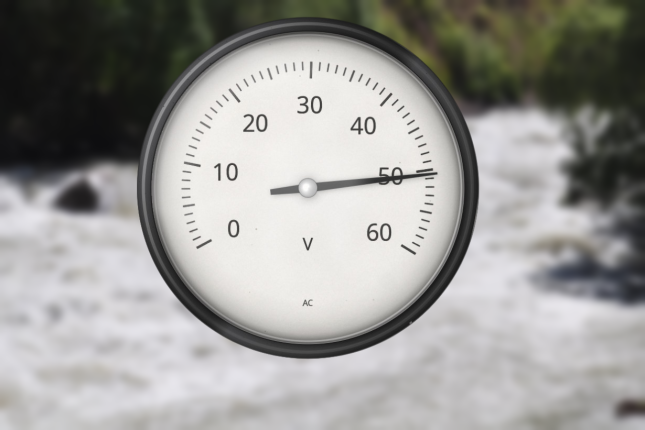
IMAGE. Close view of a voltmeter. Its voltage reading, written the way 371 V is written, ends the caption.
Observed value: 50.5 V
